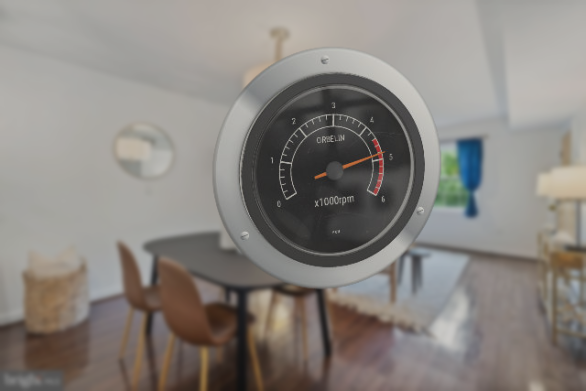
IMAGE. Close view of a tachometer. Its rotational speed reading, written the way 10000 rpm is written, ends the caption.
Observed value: 4800 rpm
